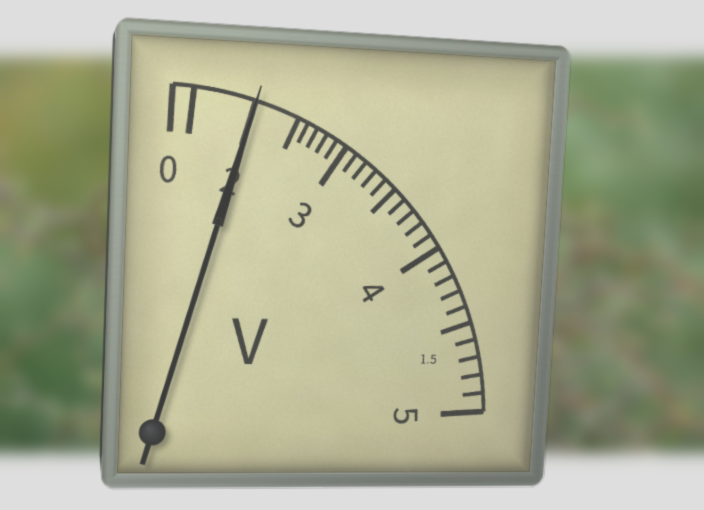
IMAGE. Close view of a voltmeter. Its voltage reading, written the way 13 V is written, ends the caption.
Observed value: 2 V
